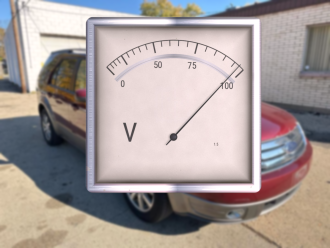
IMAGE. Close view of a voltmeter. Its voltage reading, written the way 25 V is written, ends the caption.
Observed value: 97.5 V
